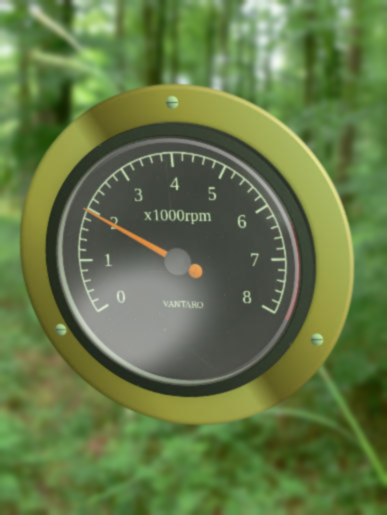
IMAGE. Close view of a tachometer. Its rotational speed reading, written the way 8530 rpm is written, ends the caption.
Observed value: 2000 rpm
